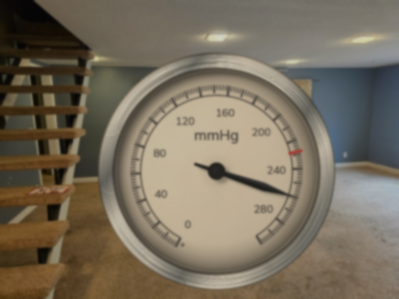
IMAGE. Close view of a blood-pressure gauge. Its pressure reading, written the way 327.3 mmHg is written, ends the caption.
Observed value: 260 mmHg
